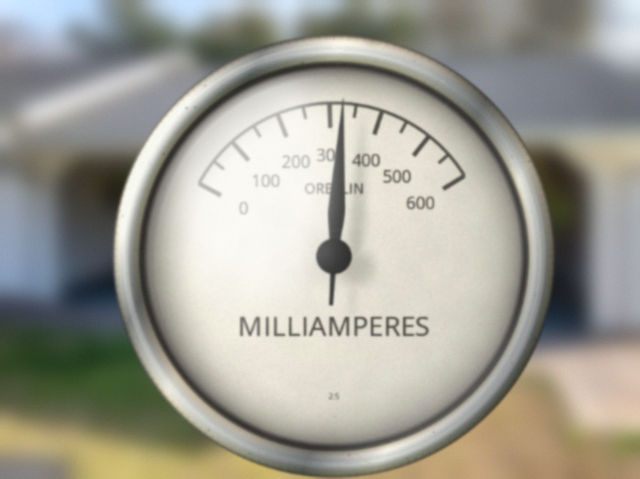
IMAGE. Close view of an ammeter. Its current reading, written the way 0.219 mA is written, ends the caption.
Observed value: 325 mA
